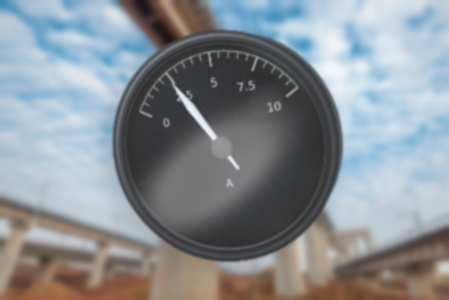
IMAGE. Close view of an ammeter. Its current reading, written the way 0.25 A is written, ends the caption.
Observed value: 2.5 A
